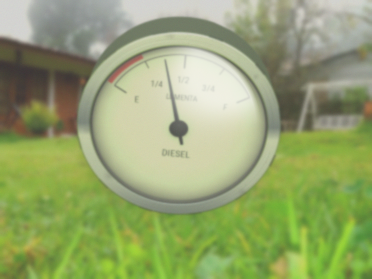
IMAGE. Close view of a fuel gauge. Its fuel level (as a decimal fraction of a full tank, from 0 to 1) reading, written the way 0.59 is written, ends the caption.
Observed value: 0.375
